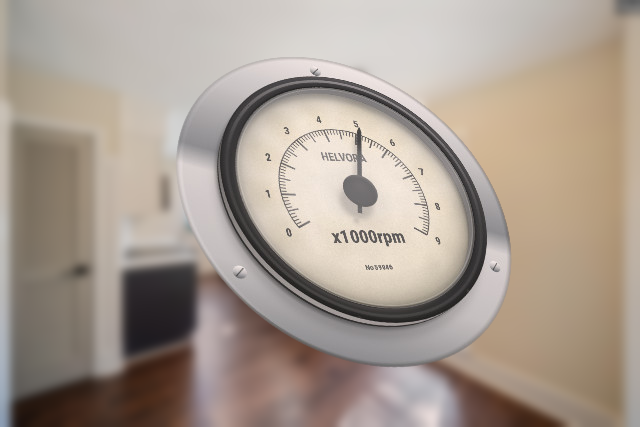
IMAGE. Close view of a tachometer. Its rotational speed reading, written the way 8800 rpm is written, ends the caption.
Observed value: 5000 rpm
